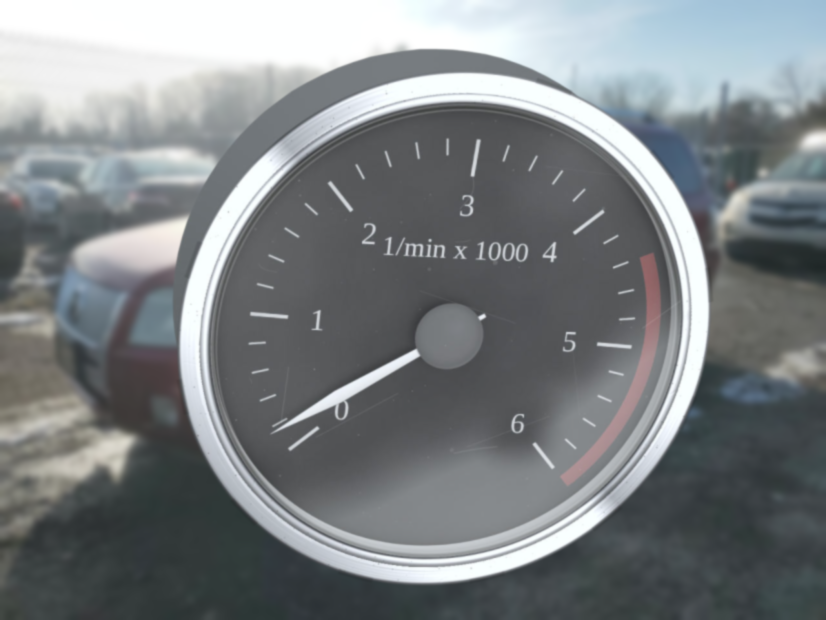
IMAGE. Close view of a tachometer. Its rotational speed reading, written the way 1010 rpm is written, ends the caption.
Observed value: 200 rpm
